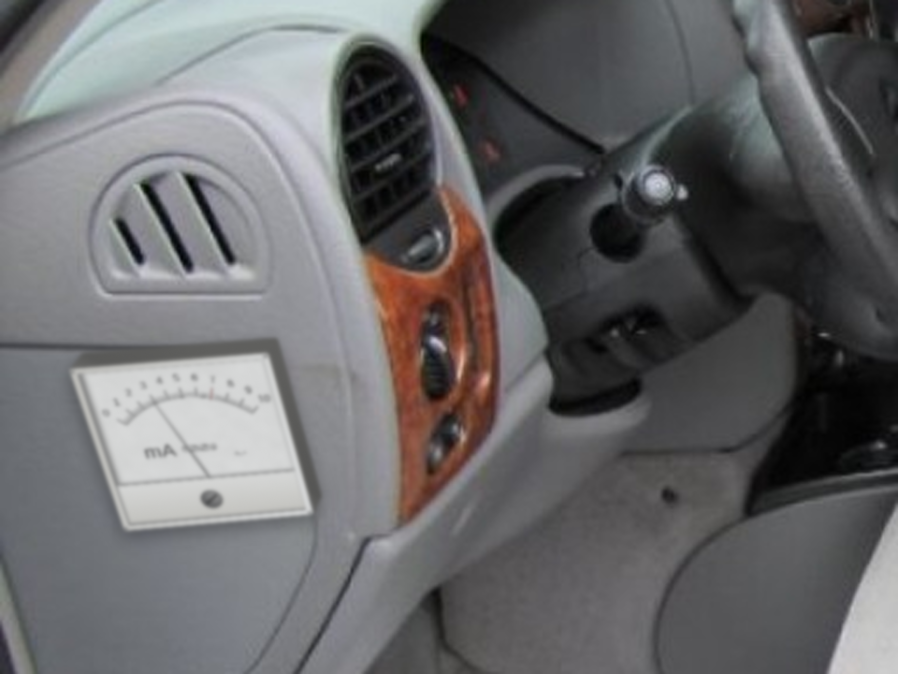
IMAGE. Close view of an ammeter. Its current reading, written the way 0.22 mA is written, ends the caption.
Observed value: 3 mA
